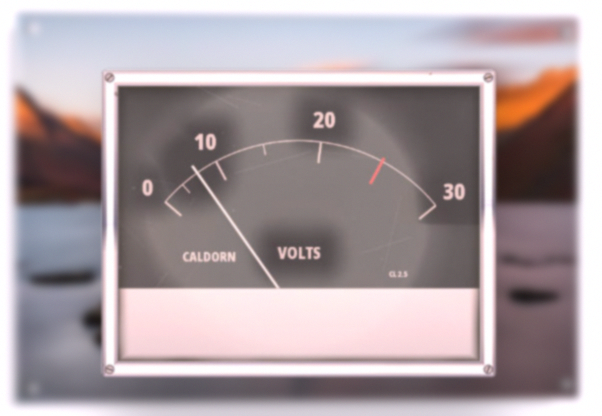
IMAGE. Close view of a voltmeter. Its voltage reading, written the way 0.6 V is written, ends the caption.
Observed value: 7.5 V
